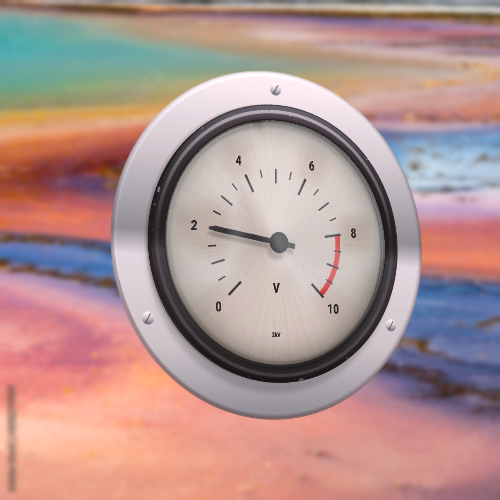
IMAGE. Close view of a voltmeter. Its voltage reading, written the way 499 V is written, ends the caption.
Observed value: 2 V
